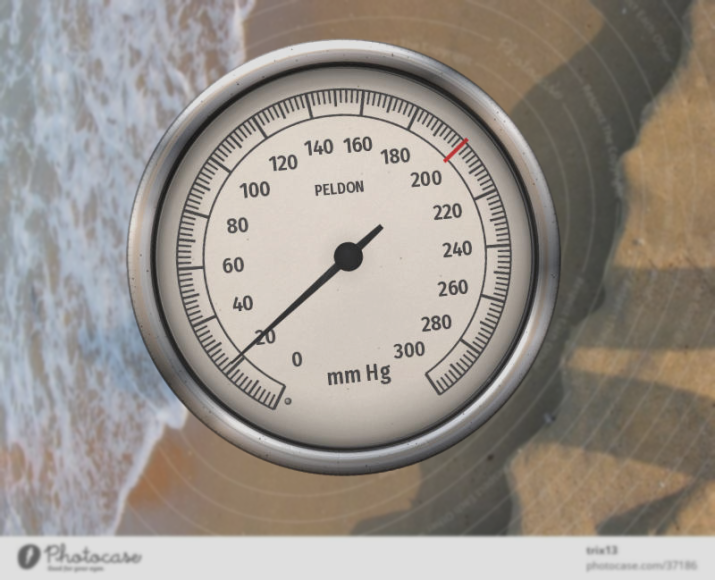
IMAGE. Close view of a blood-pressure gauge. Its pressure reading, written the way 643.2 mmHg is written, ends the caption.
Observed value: 22 mmHg
